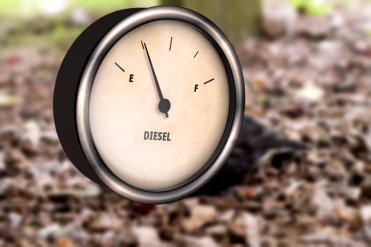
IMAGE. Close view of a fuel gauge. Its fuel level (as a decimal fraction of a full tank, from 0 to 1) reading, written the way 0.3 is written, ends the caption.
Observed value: 0.25
